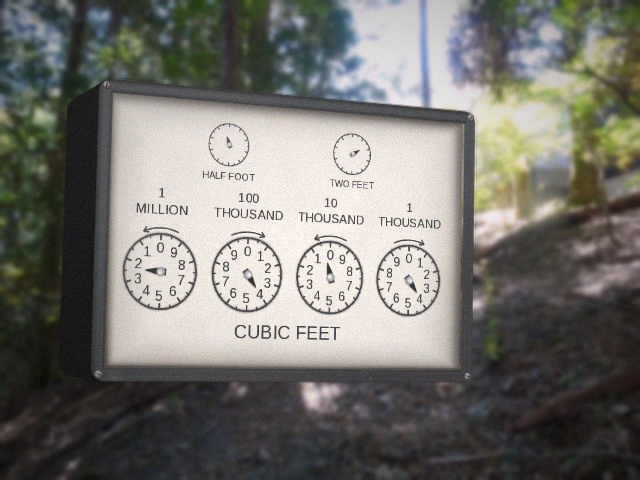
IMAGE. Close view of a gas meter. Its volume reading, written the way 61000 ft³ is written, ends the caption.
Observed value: 240400 ft³
